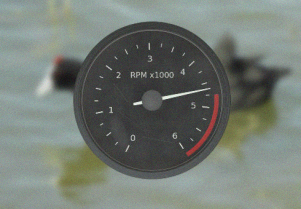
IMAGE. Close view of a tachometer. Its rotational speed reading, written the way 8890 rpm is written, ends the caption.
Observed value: 4625 rpm
